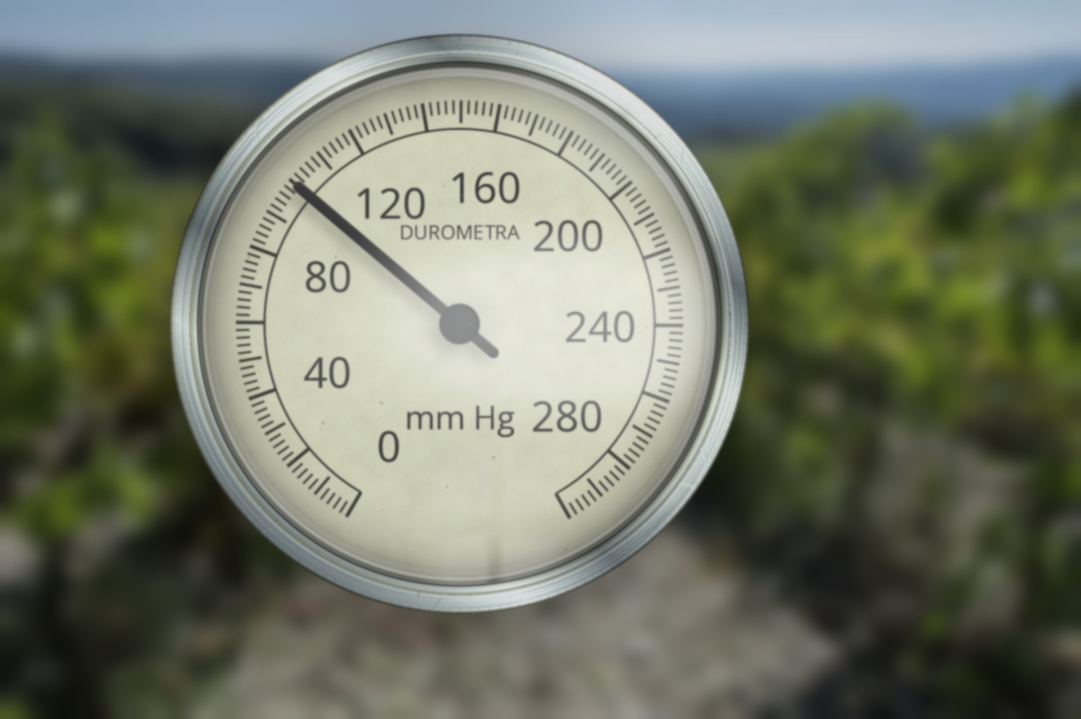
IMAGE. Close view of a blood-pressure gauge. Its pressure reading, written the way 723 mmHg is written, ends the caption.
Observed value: 100 mmHg
